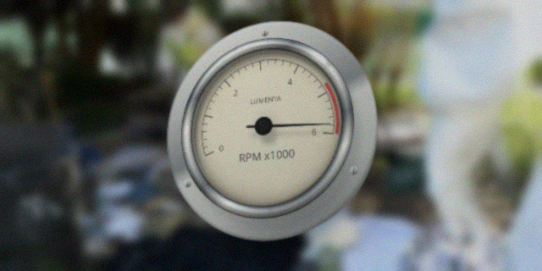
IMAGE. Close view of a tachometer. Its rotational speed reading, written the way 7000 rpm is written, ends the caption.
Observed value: 5800 rpm
